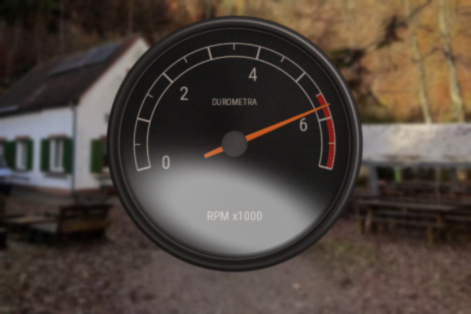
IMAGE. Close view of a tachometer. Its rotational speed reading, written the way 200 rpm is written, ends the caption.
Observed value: 5750 rpm
